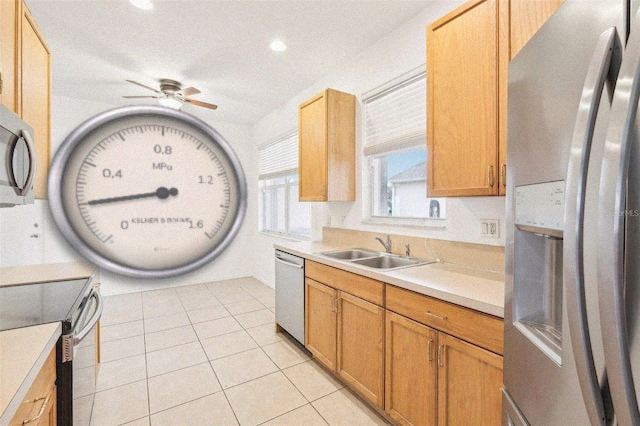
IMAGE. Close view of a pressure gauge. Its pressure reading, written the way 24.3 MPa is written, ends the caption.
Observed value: 0.2 MPa
